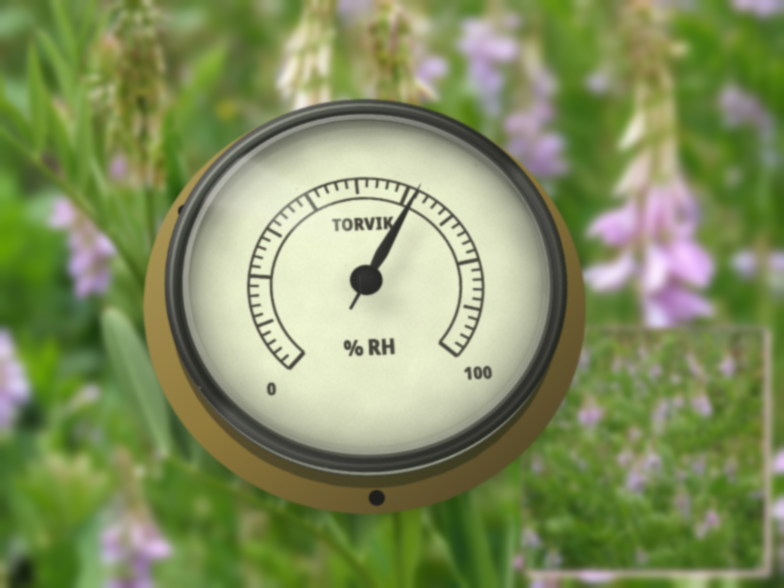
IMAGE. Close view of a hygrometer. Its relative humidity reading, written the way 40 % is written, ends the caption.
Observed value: 62 %
